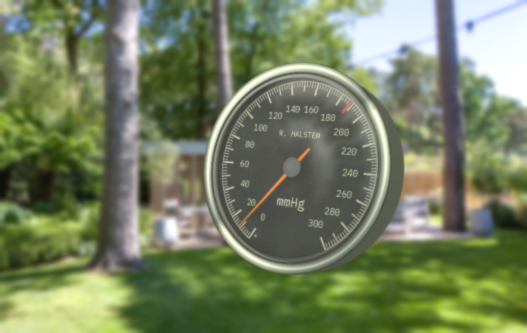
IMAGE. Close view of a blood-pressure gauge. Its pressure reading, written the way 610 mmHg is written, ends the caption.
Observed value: 10 mmHg
